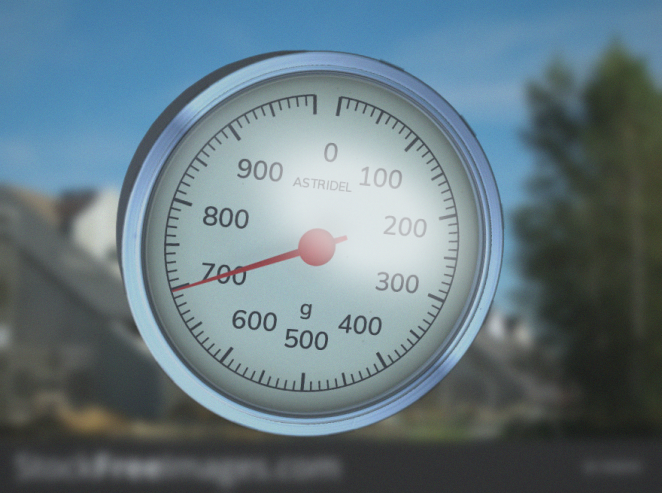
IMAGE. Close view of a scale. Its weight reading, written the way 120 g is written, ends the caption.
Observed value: 700 g
